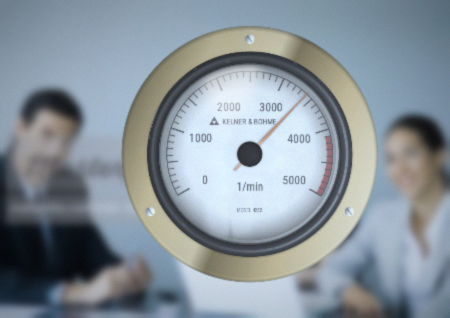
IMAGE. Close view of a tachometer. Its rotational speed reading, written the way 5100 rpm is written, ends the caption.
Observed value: 3400 rpm
